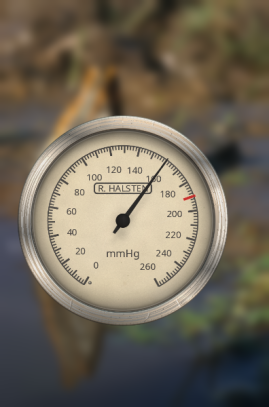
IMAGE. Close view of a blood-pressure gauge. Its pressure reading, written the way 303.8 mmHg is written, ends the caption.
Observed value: 160 mmHg
